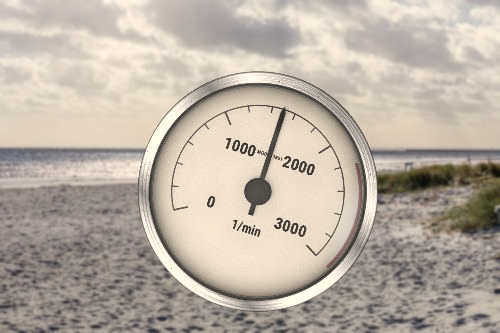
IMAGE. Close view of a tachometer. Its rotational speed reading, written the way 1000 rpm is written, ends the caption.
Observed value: 1500 rpm
